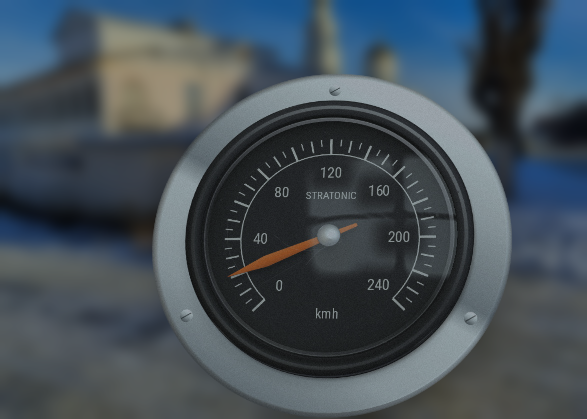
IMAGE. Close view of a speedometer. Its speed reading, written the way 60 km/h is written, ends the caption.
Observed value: 20 km/h
